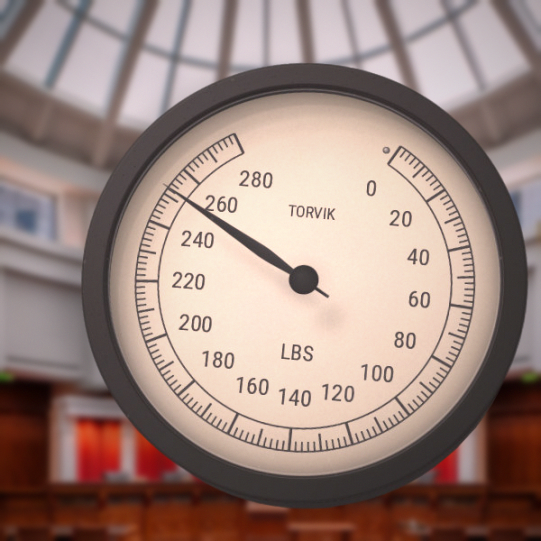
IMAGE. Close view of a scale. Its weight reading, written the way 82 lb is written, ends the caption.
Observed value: 252 lb
